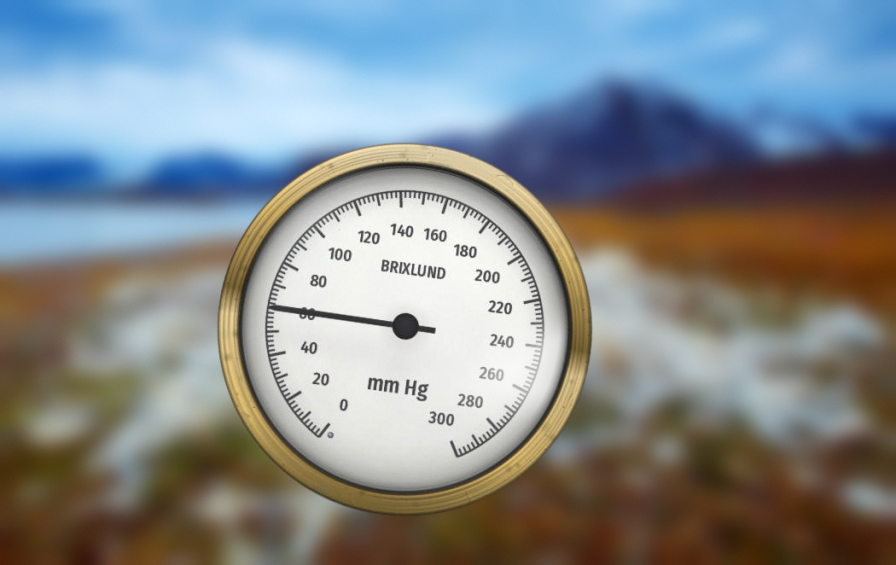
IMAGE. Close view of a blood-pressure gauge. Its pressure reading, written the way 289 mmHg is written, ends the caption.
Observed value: 60 mmHg
